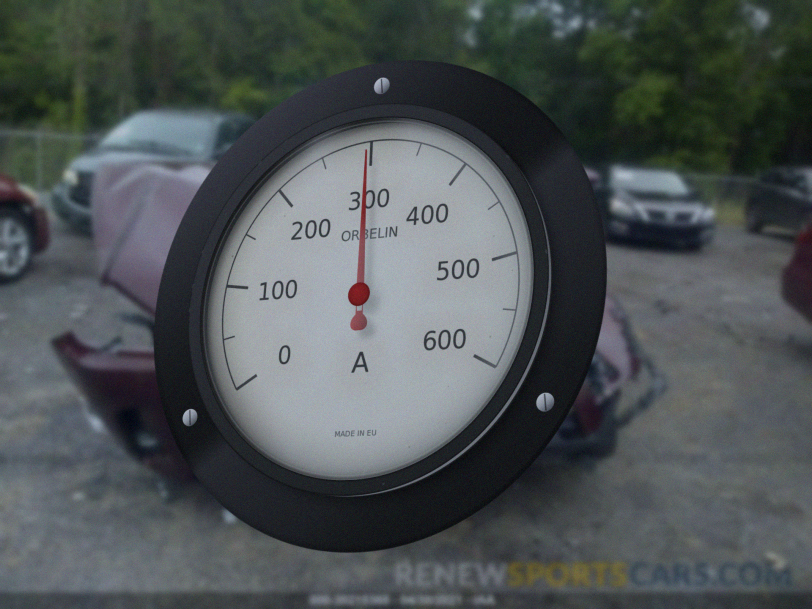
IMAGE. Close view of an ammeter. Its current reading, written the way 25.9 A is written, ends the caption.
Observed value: 300 A
